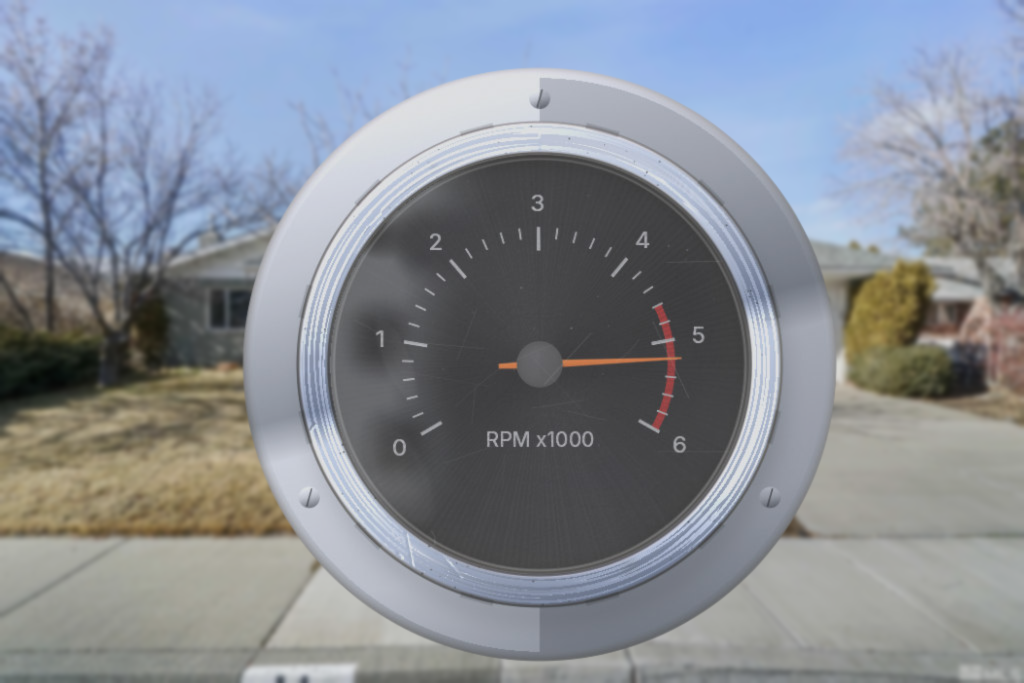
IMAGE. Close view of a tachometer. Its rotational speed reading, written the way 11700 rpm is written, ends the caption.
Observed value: 5200 rpm
